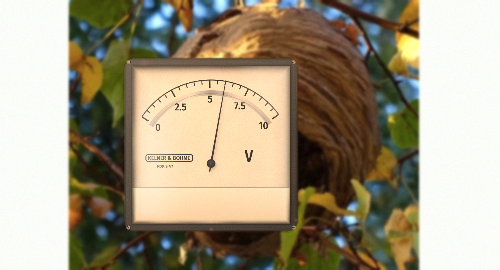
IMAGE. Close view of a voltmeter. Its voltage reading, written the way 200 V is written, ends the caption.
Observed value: 6 V
